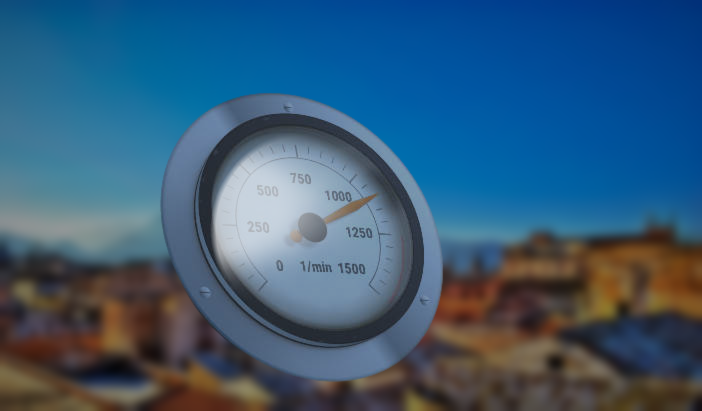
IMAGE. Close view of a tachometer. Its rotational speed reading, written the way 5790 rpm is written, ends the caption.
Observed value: 1100 rpm
